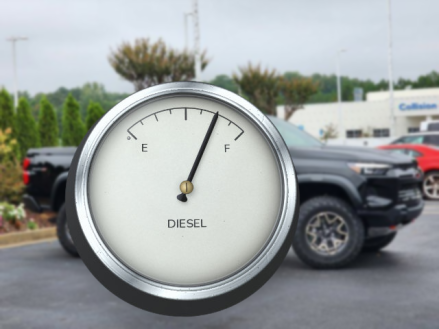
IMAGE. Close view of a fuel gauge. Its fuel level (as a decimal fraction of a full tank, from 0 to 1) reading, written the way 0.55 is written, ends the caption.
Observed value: 0.75
